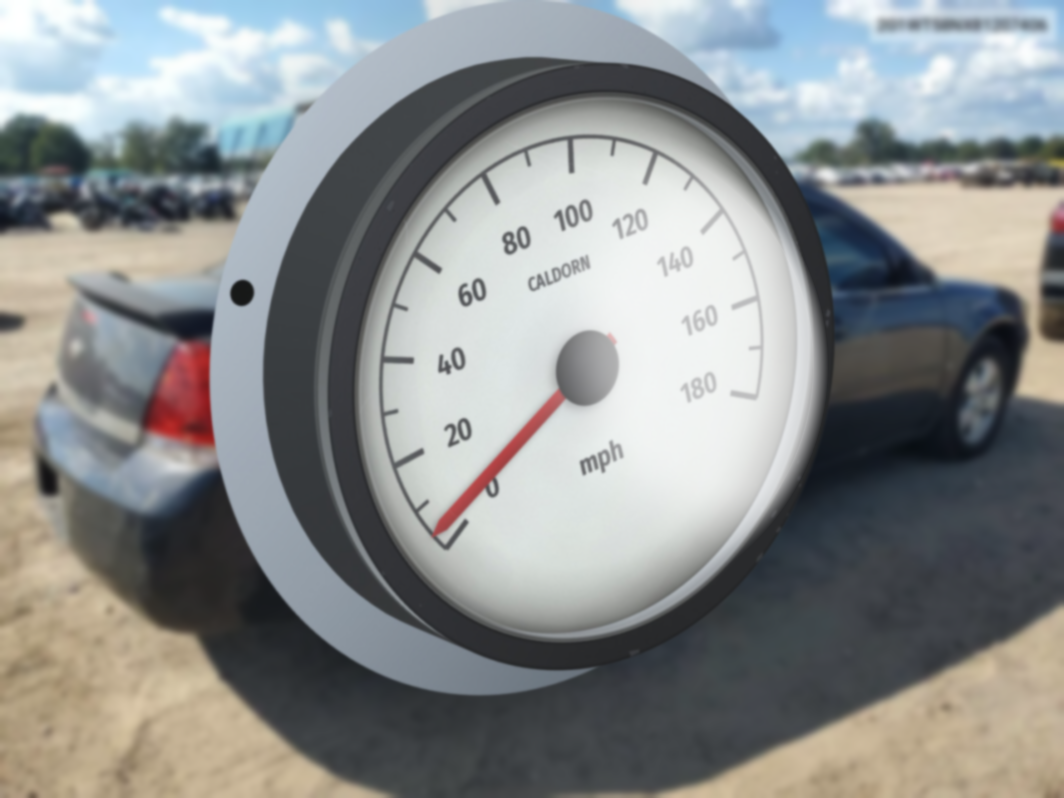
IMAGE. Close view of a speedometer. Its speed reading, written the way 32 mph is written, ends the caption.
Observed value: 5 mph
